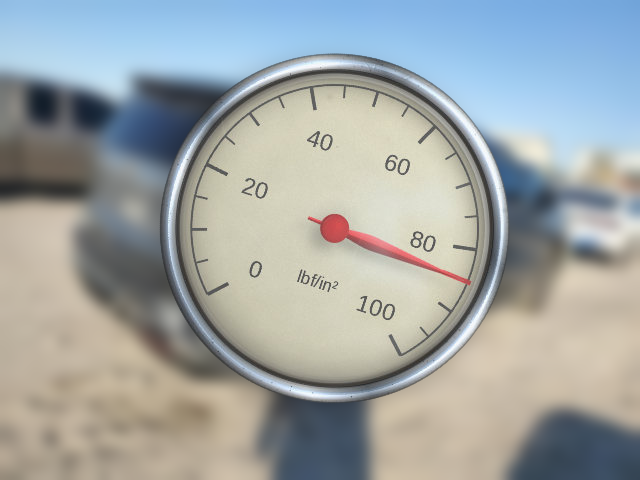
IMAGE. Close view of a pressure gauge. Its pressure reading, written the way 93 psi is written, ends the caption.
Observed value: 85 psi
